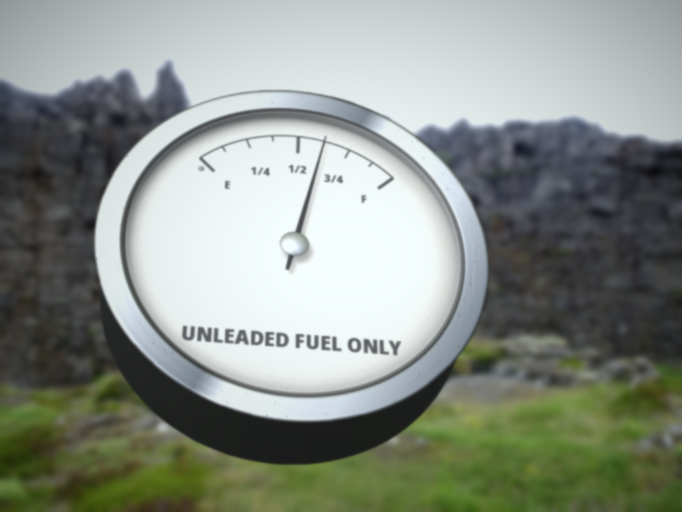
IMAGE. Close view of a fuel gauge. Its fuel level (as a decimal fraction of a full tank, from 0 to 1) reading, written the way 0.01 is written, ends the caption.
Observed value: 0.625
